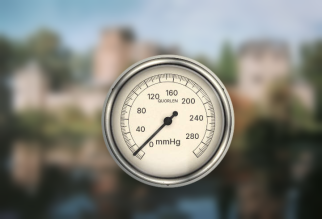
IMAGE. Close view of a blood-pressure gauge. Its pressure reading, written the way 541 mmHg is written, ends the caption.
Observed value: 10 mmHg
